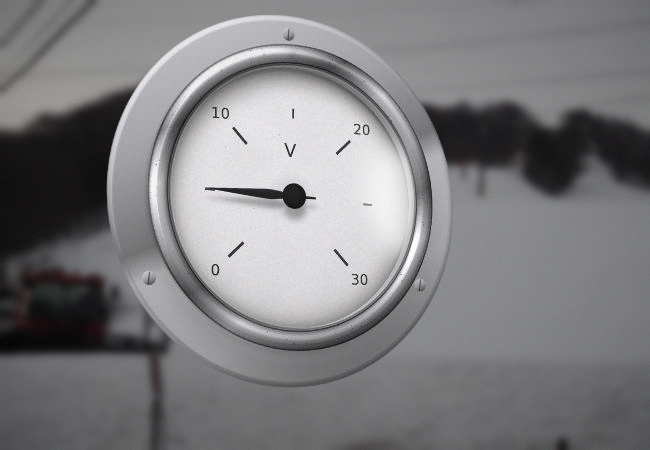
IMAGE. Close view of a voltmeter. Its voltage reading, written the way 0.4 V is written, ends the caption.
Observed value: 5 V
